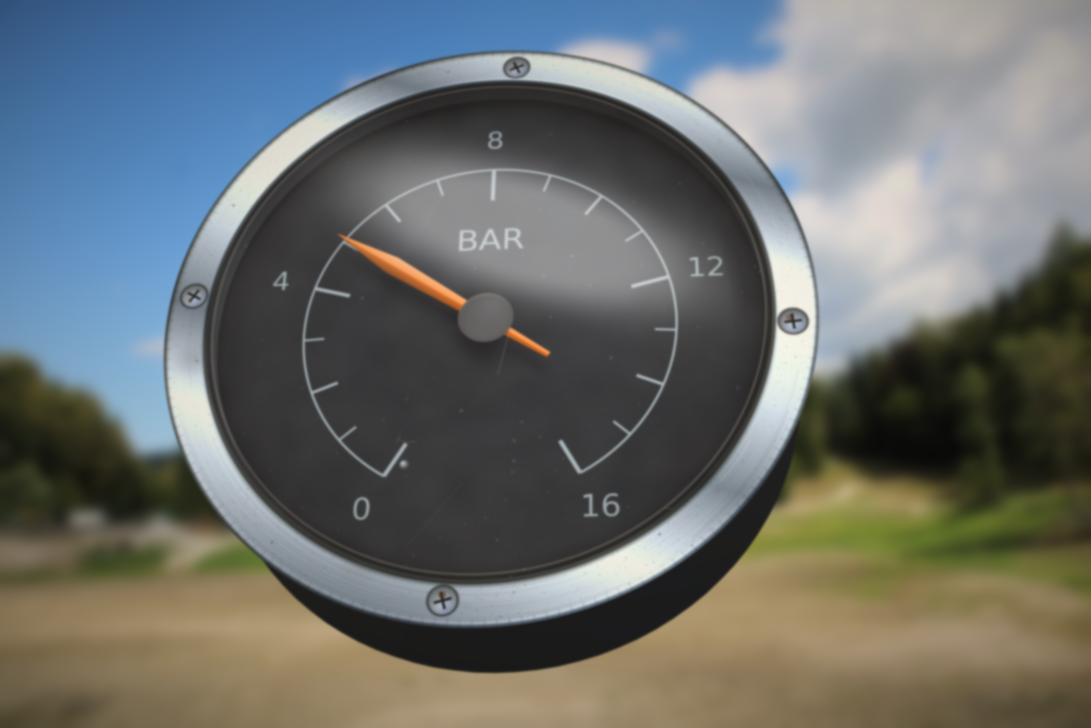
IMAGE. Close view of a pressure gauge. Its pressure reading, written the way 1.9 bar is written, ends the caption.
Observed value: 5 bar
